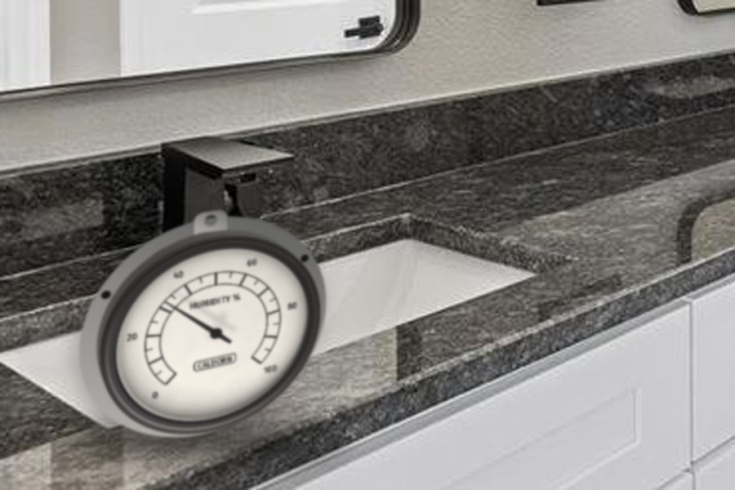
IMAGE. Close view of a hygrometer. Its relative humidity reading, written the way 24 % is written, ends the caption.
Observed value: 32.5 %
